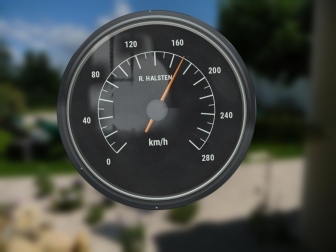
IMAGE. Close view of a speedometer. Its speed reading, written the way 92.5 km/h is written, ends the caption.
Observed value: 170 km/h
